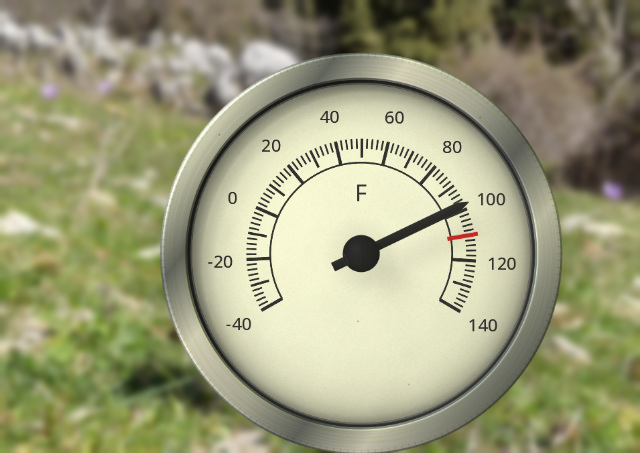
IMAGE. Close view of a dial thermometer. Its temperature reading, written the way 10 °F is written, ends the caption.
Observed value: 98 °F
